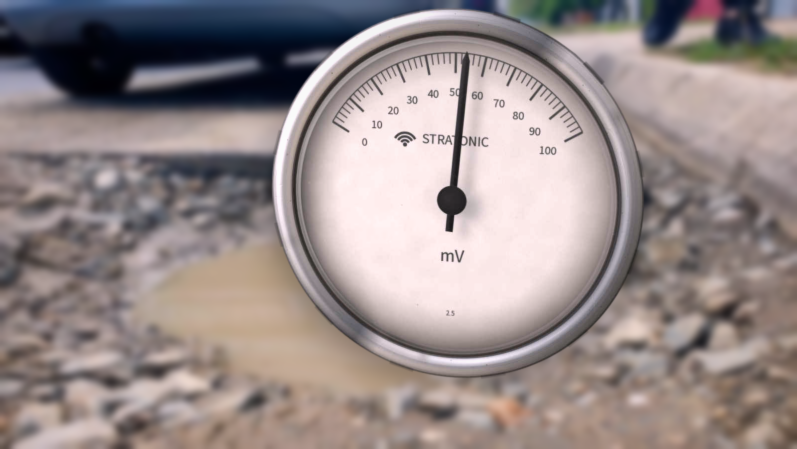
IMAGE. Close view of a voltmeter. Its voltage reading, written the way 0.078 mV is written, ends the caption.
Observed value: 54 mV
